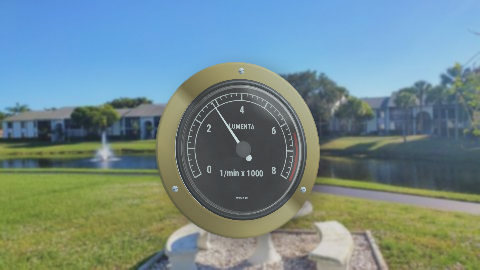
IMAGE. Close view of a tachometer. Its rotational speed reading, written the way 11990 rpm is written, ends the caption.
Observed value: 2800 rpm
